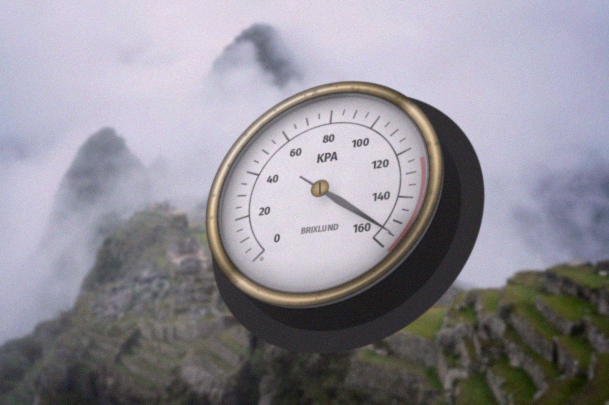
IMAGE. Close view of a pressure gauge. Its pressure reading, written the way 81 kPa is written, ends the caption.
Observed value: 155 kPa
